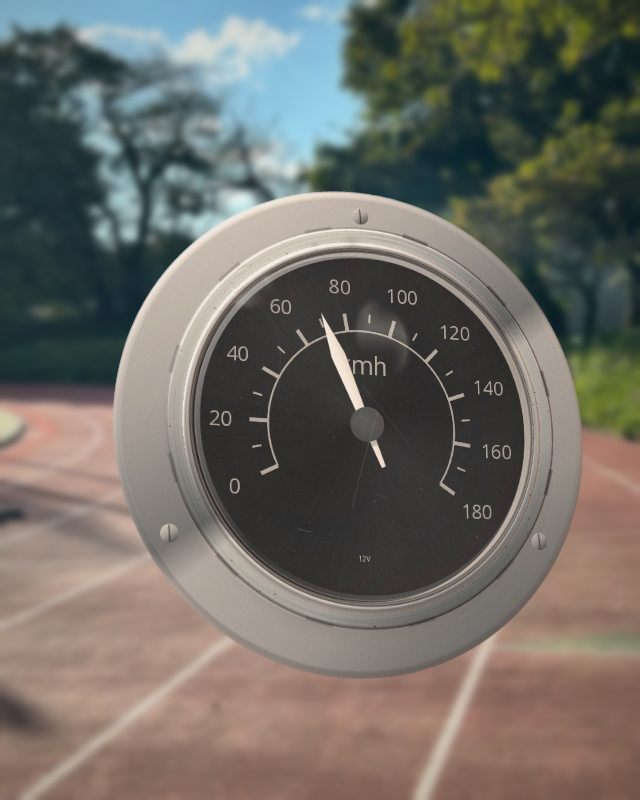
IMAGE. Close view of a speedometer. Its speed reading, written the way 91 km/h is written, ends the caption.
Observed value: 70 km/h
